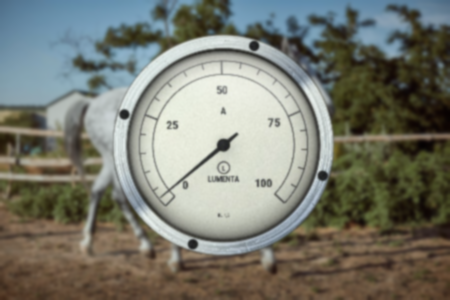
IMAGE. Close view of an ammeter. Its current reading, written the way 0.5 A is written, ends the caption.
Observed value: 2.5 A
